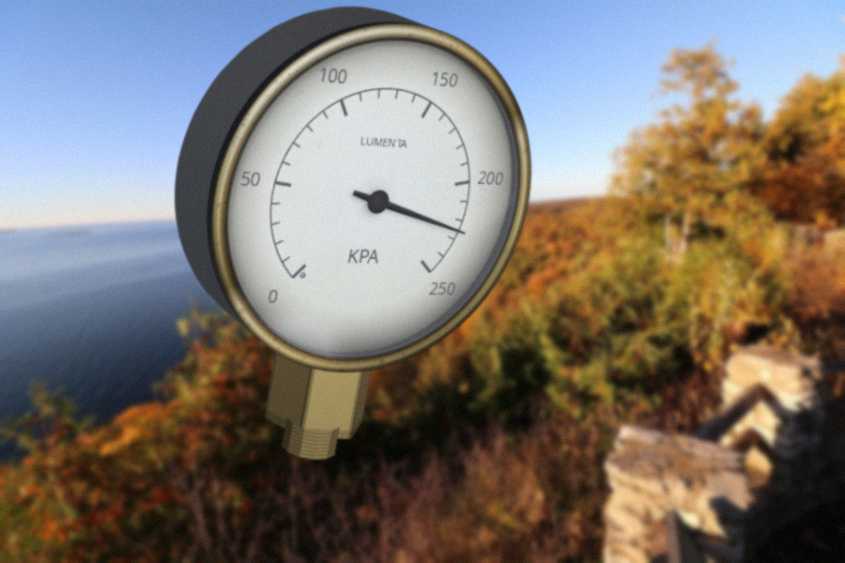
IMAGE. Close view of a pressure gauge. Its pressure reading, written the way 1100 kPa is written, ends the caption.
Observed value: 225 kPa
